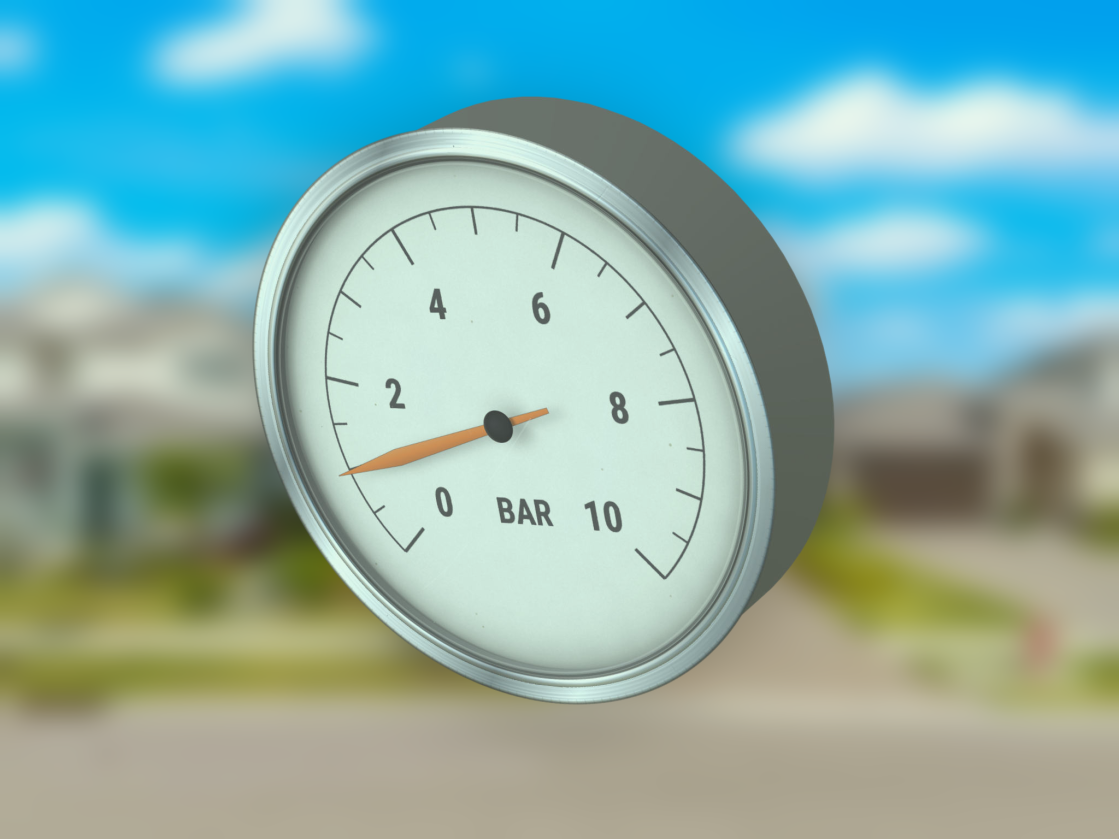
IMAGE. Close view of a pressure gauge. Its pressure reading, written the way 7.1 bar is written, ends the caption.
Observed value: 1 bar
